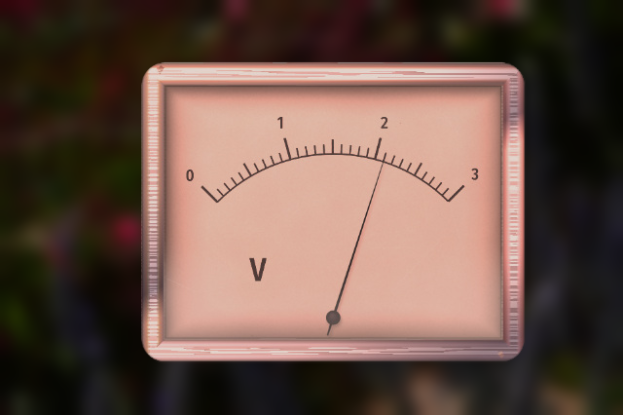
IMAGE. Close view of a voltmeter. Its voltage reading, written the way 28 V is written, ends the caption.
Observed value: 2.1 V
